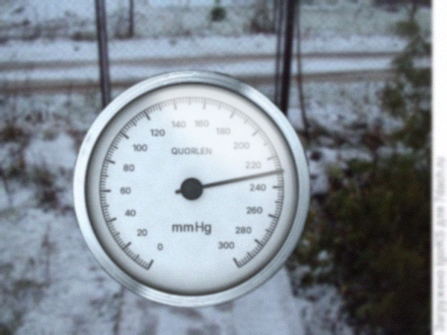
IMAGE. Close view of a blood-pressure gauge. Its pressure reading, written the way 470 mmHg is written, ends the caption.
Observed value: 230 mmHg
